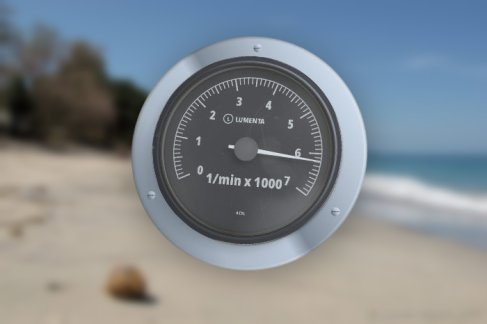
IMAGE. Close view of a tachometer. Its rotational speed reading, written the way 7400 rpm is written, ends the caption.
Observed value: 6200 rpm
